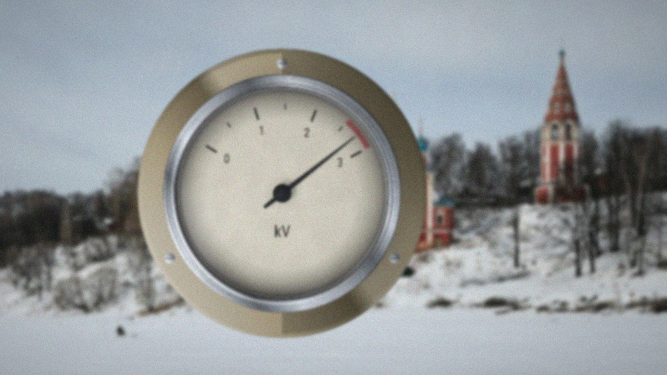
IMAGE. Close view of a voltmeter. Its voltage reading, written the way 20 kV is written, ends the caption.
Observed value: 2.75 kV
